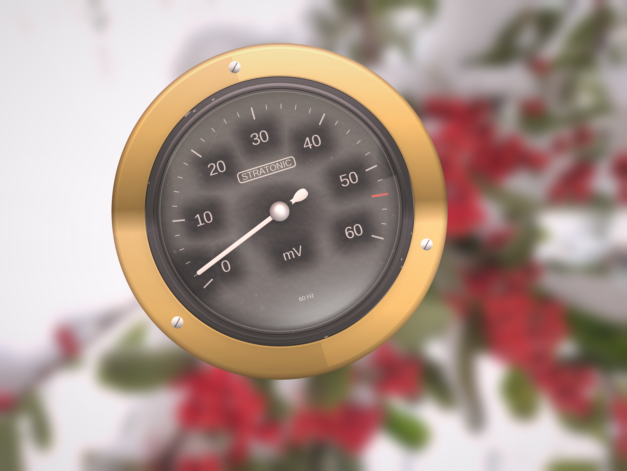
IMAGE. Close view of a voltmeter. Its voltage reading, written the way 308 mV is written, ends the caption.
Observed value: 2 mV
